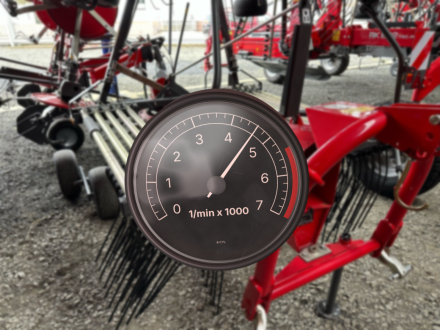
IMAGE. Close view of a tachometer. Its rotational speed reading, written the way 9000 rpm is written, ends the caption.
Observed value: 4600 rpm
